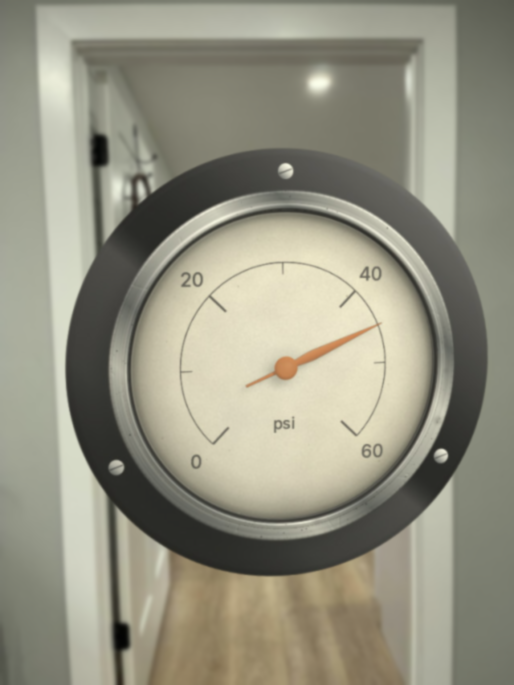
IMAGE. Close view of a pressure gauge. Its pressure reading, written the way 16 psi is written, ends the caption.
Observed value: 45 psi
